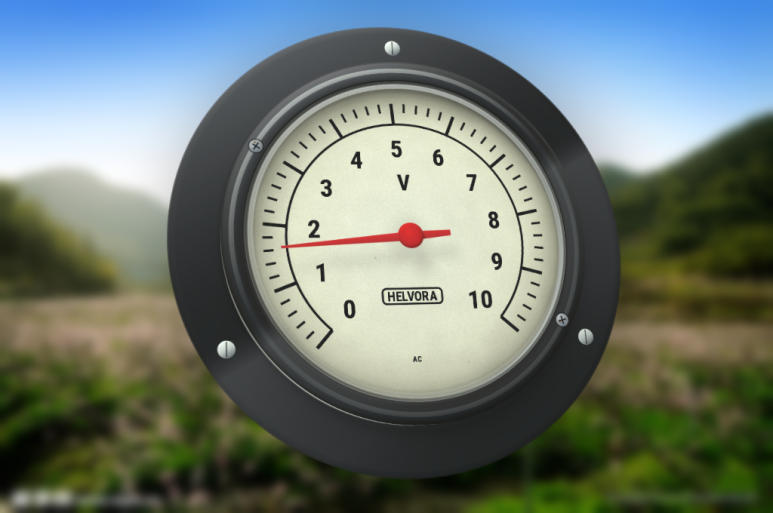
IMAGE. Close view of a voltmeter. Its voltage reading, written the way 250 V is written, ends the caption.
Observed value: 1.6 V
